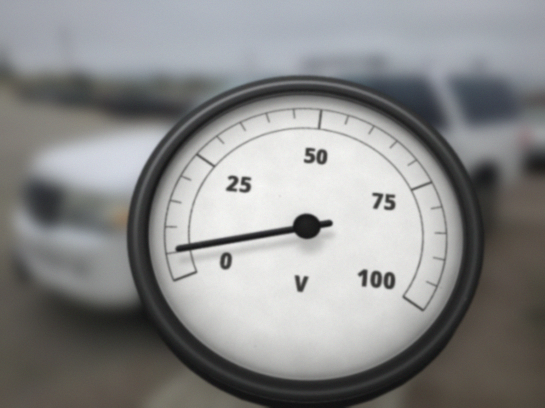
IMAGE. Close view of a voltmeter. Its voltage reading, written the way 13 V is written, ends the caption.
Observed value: 5 V
